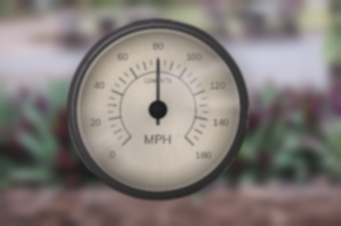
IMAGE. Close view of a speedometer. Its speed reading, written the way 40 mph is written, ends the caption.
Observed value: 80 mph
